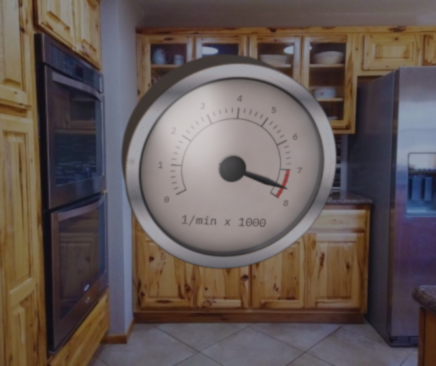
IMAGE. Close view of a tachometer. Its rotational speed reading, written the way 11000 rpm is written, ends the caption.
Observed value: 7600 rpm
